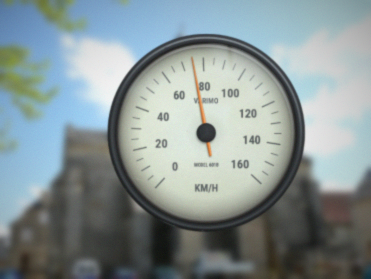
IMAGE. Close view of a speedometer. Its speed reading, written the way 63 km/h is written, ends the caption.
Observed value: 75 km/h
